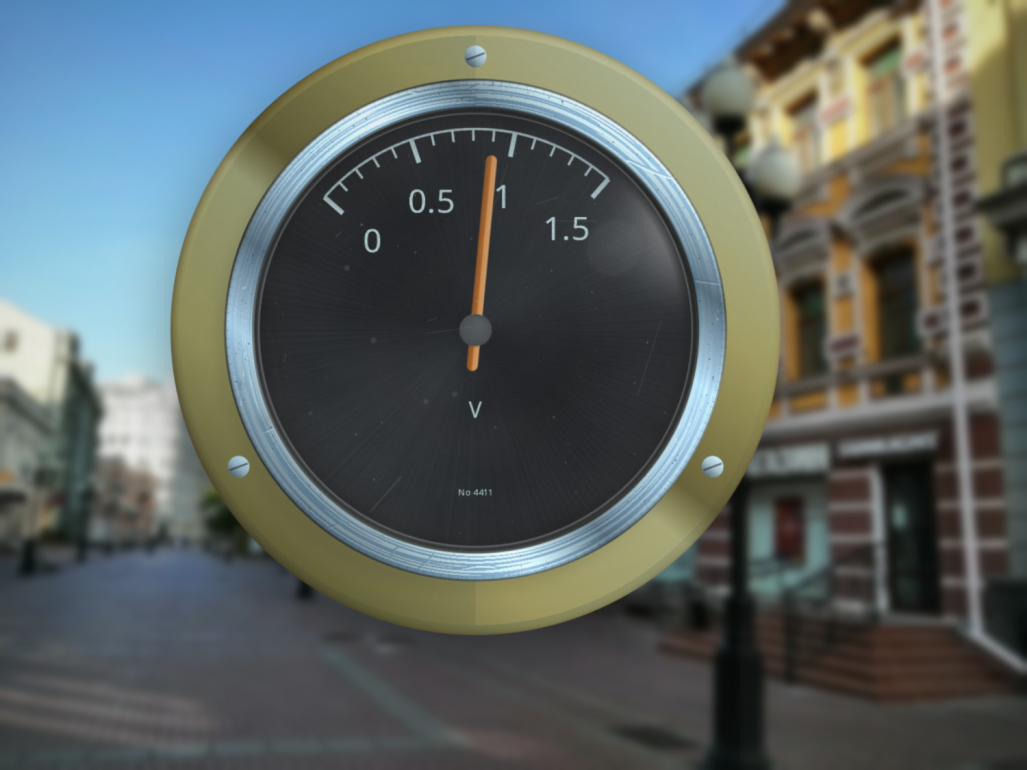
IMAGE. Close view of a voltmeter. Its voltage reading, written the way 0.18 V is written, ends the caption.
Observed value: 0.9 V
